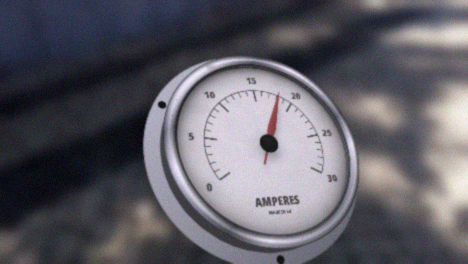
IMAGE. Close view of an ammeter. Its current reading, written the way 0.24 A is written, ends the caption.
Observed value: 18 A
